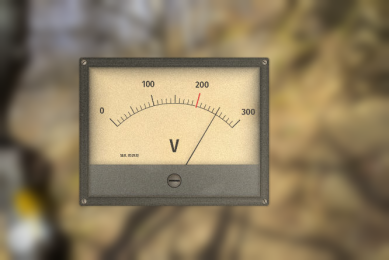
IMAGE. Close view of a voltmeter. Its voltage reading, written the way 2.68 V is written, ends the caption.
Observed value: 250 V
